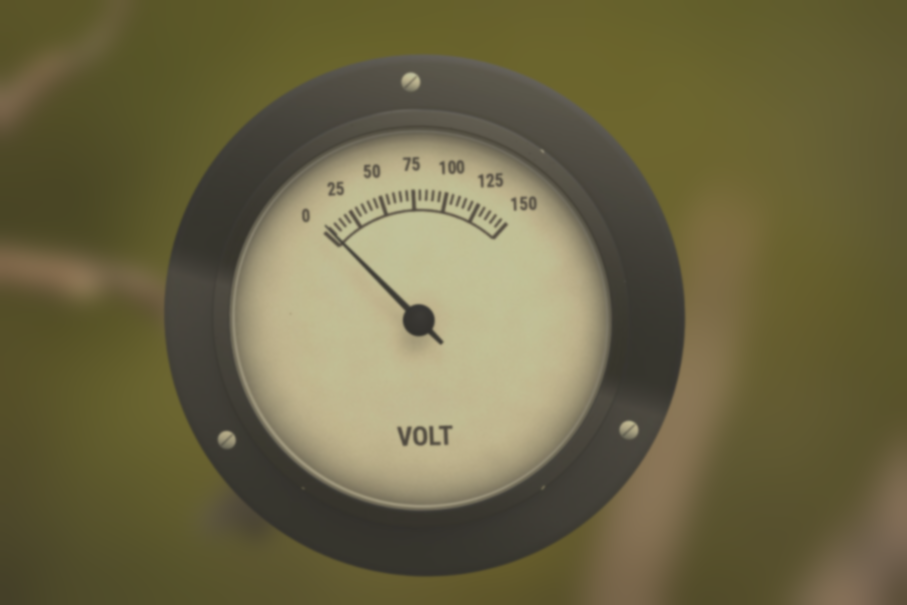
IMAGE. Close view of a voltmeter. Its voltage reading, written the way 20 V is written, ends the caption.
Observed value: 5 V
